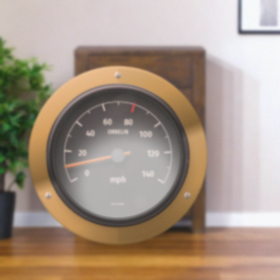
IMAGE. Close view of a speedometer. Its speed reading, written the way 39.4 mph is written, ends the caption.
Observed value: 10 mph
